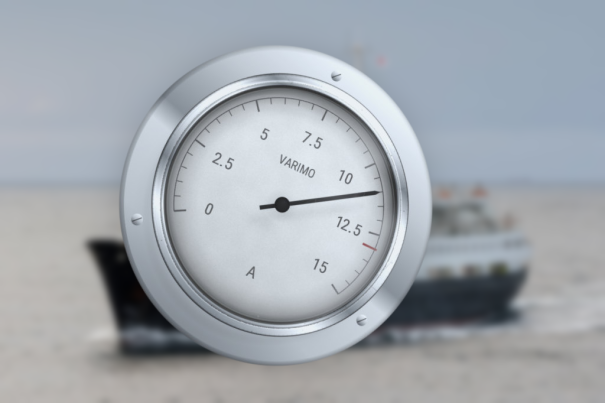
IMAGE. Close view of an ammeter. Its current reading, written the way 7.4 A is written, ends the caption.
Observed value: 11 A
